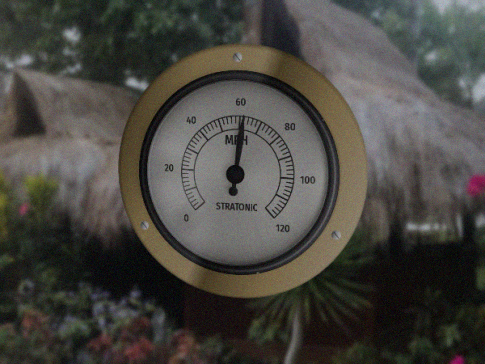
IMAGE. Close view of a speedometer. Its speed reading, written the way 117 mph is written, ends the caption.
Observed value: 62 mph
